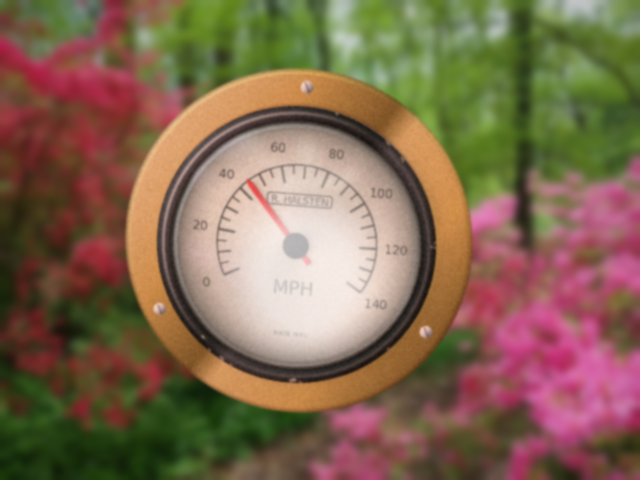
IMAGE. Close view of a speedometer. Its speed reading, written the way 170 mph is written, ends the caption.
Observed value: 45 mph
